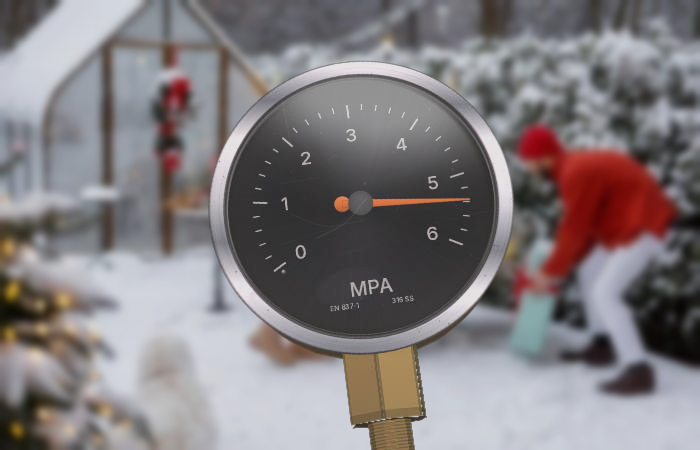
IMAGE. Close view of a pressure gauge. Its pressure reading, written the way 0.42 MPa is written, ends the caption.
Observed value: 5.4 MPa
